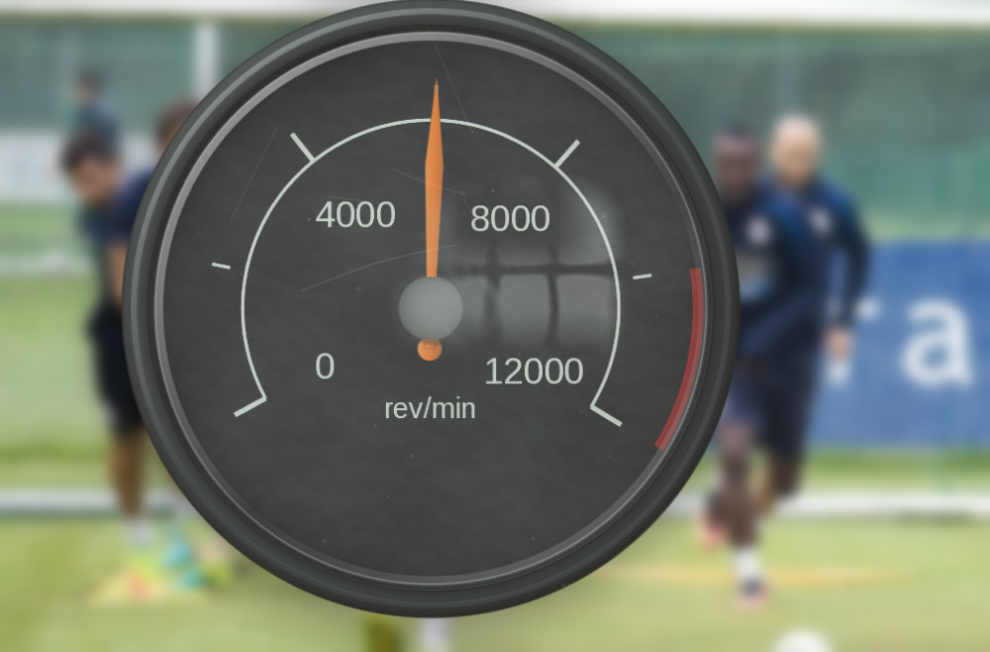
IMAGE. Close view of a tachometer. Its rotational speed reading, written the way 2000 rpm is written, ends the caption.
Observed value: 6000 rpm
